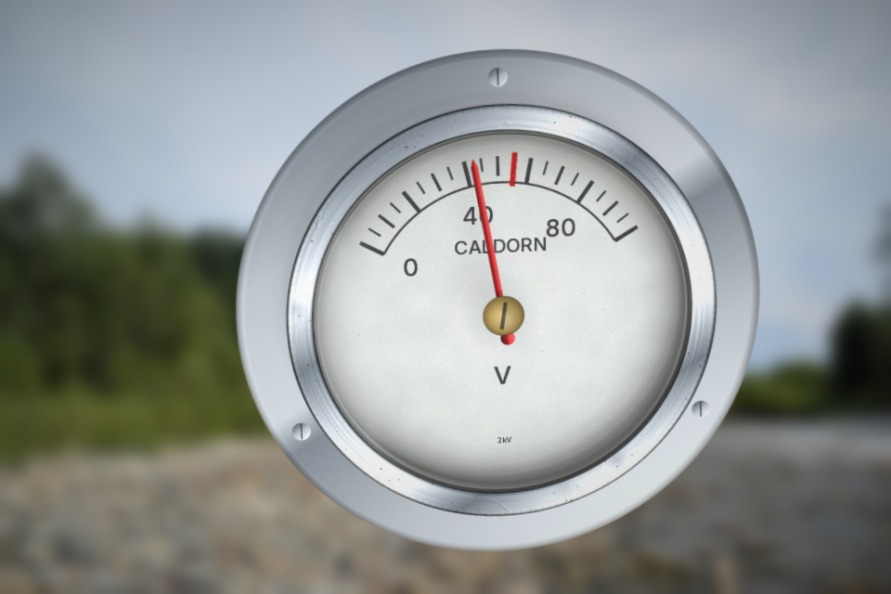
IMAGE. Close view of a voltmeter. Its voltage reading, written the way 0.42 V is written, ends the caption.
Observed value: 42.5 V
